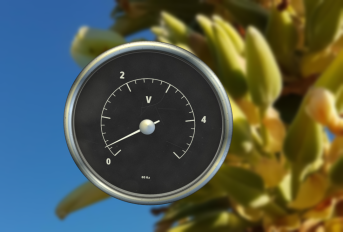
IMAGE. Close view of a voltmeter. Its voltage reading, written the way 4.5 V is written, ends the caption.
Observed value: 0.3 V
